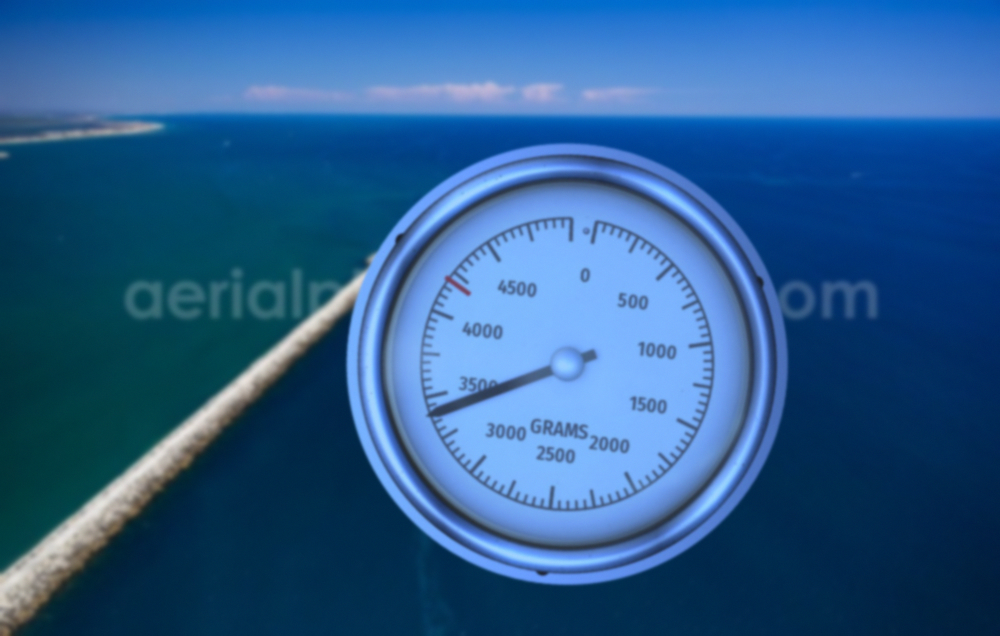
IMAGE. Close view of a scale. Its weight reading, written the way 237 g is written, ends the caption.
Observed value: 3400 g
